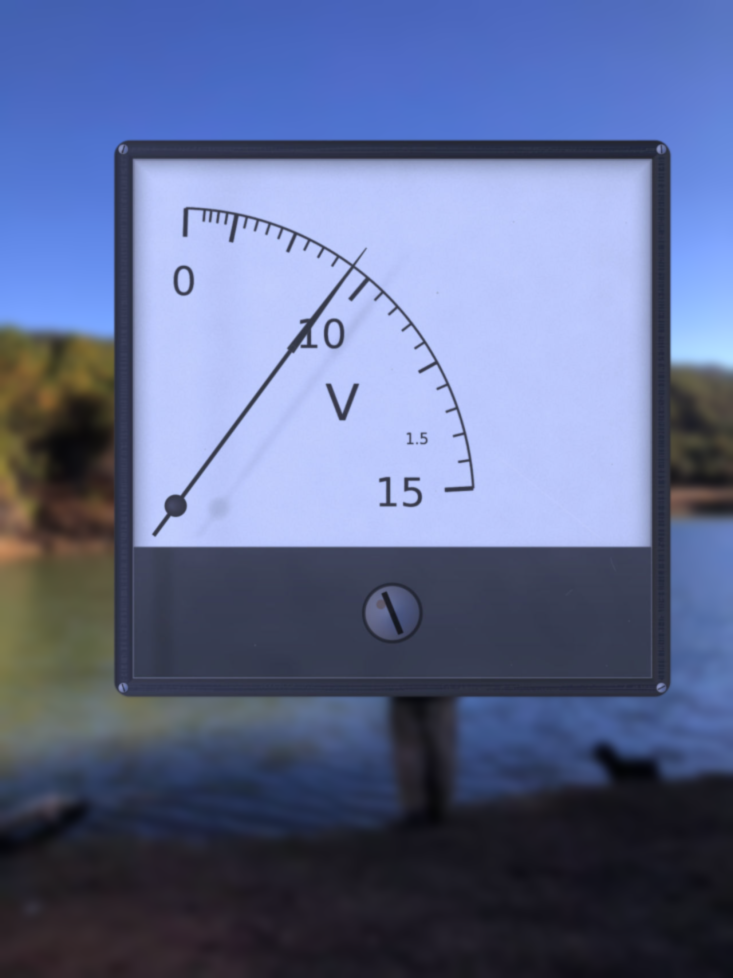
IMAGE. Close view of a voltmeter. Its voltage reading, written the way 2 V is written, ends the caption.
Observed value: 9.5 V
